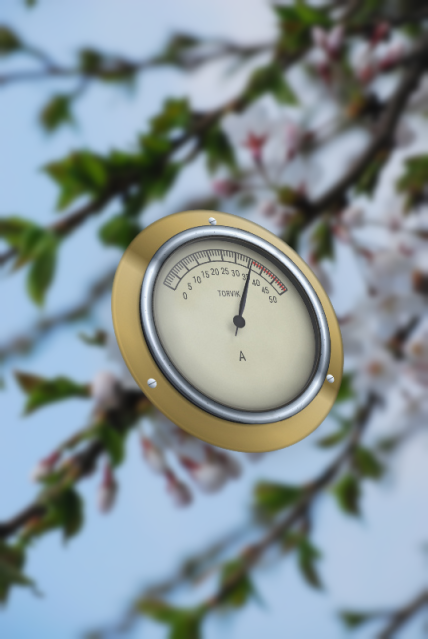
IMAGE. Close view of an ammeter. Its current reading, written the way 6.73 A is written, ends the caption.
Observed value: 35 A
